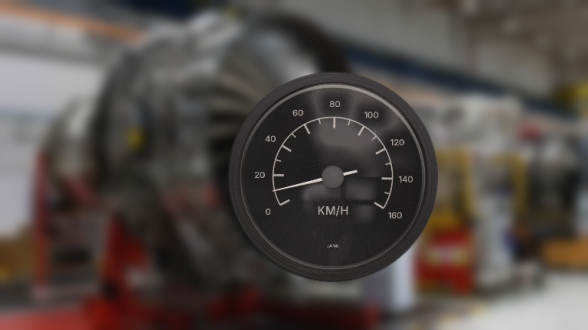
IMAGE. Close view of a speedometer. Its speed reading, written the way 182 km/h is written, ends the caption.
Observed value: 10 km/h
